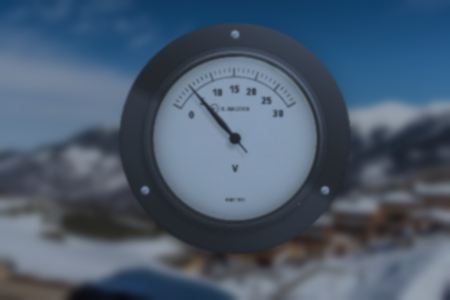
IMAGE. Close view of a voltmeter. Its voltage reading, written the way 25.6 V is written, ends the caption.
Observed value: 5 V
